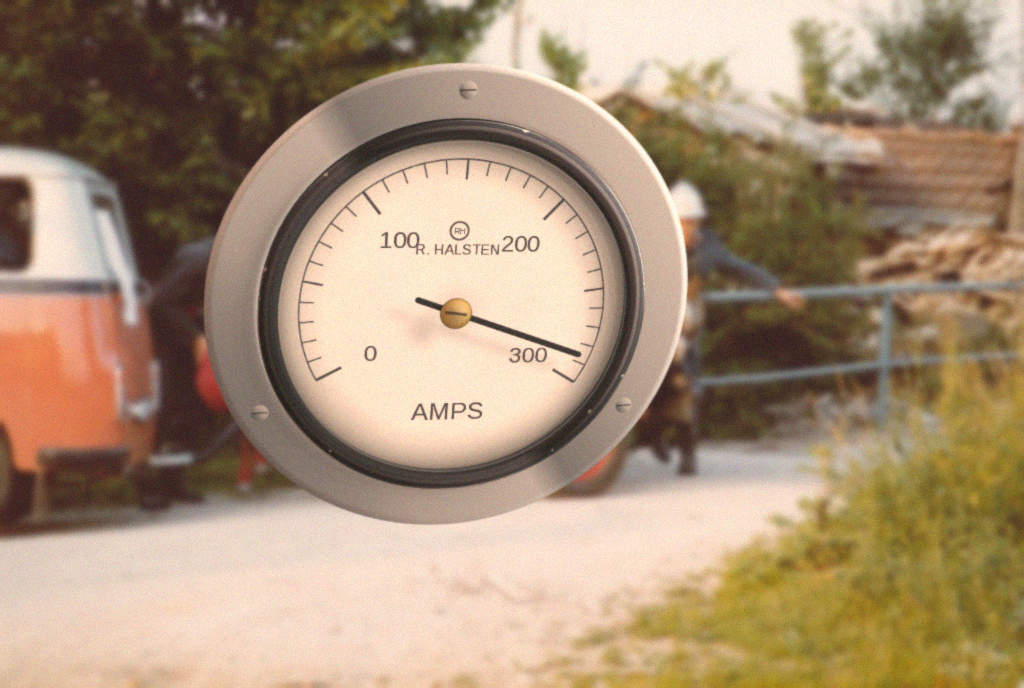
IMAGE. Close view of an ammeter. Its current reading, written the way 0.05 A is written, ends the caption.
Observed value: 285 A
